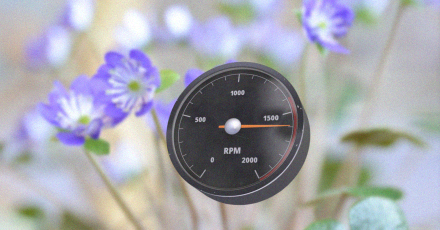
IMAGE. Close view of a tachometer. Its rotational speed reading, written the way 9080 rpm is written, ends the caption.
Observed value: 1600 rpm
